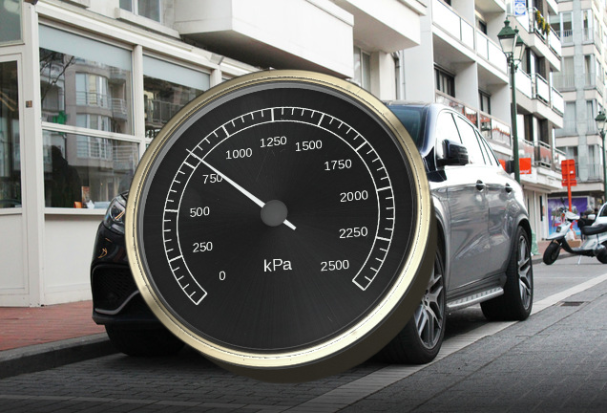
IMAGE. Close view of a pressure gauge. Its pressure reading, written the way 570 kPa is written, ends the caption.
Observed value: 800 kPa
